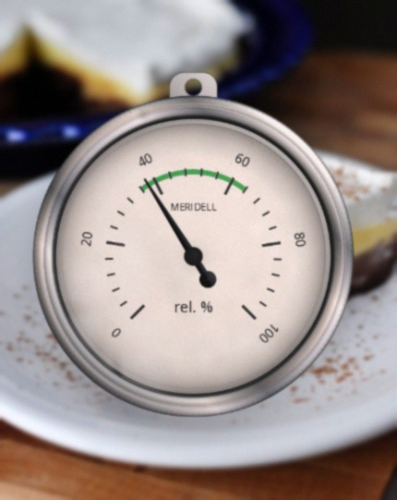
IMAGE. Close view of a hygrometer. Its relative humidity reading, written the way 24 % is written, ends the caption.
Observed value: 38 %
